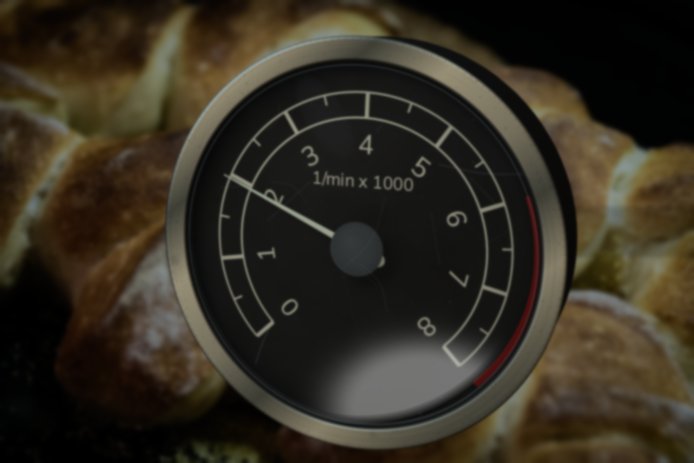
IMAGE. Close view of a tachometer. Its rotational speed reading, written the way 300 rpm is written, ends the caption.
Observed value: 2000 rpm
